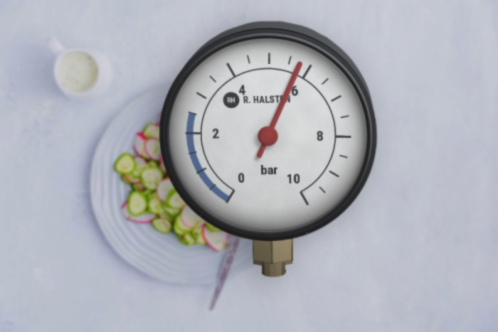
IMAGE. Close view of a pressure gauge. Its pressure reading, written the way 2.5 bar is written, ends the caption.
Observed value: 5.75 bar
